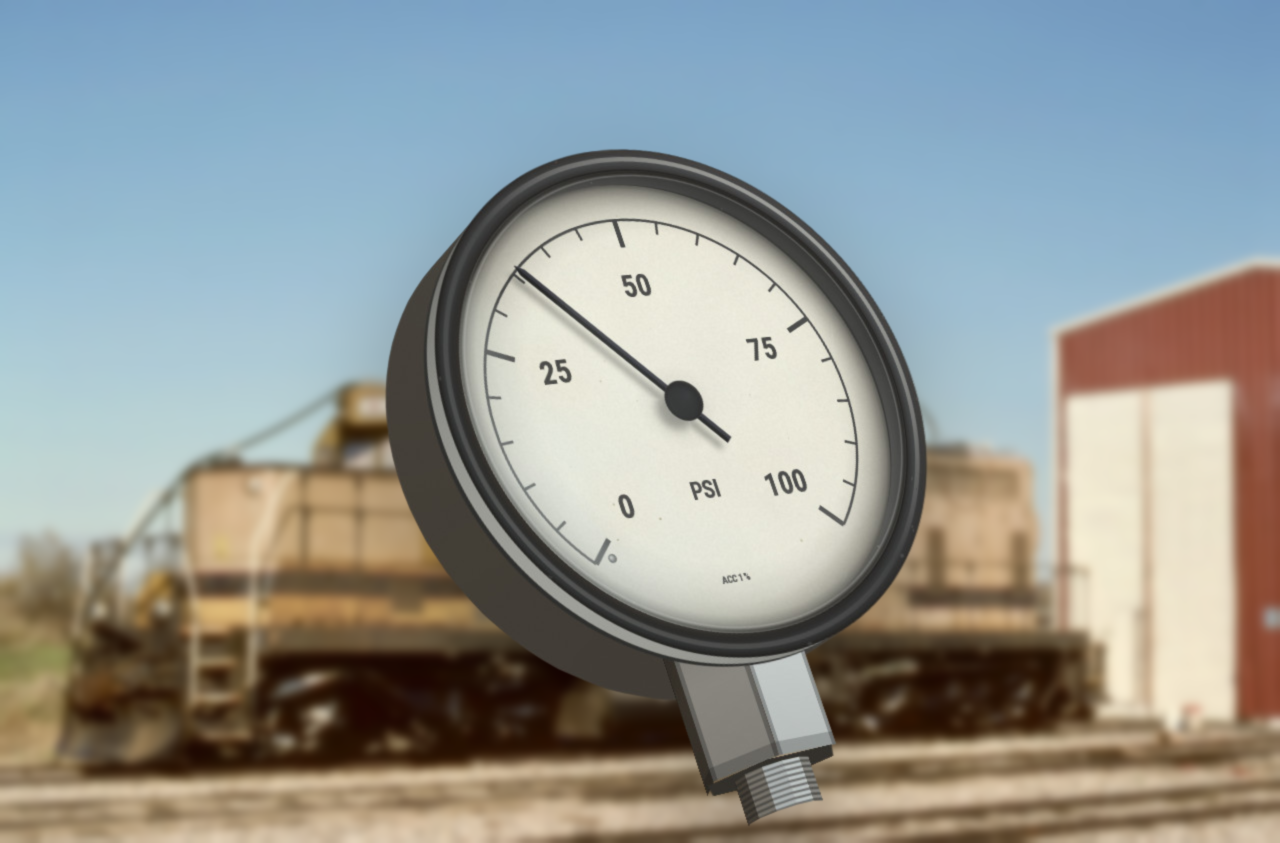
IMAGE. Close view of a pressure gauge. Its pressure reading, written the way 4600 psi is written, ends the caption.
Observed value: 35 psi
